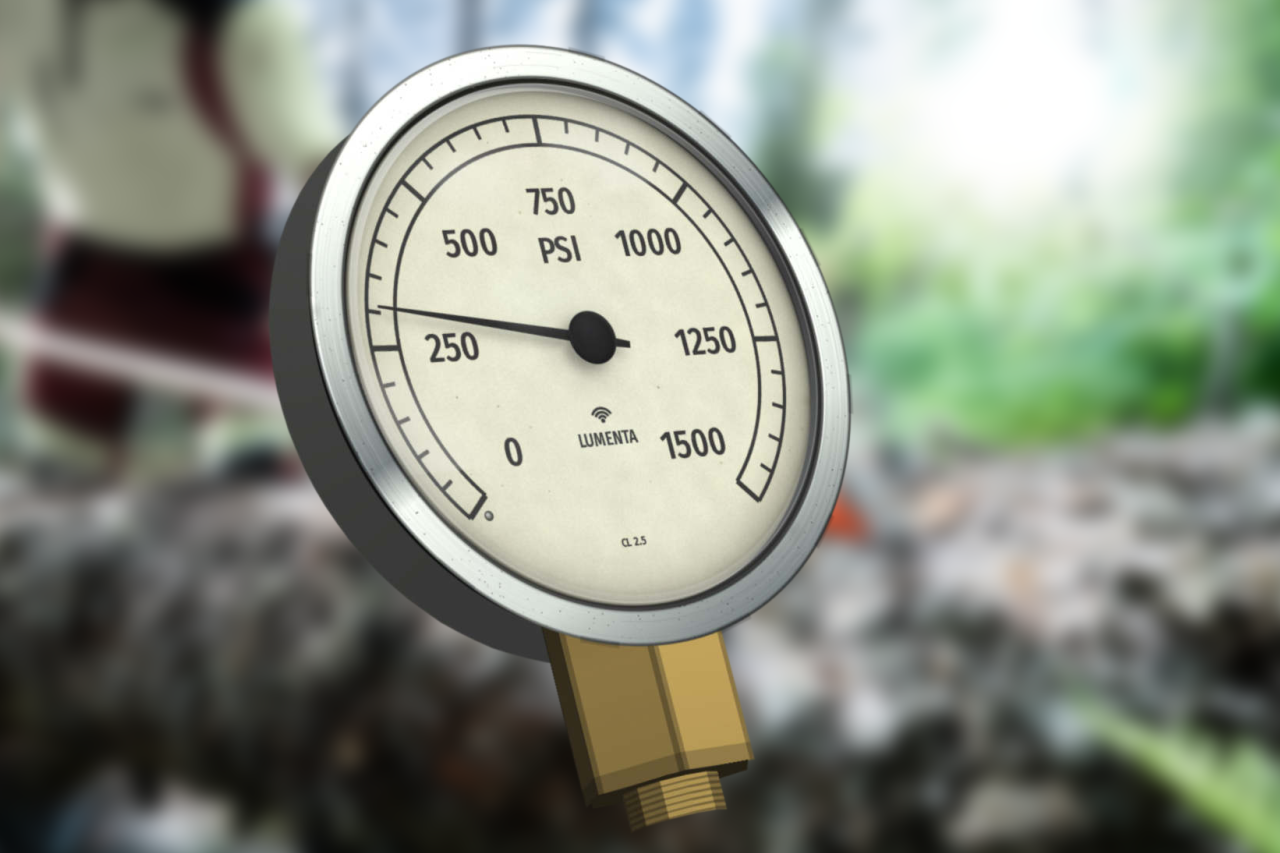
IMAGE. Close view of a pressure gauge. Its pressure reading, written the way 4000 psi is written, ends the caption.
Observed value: 300 psi
